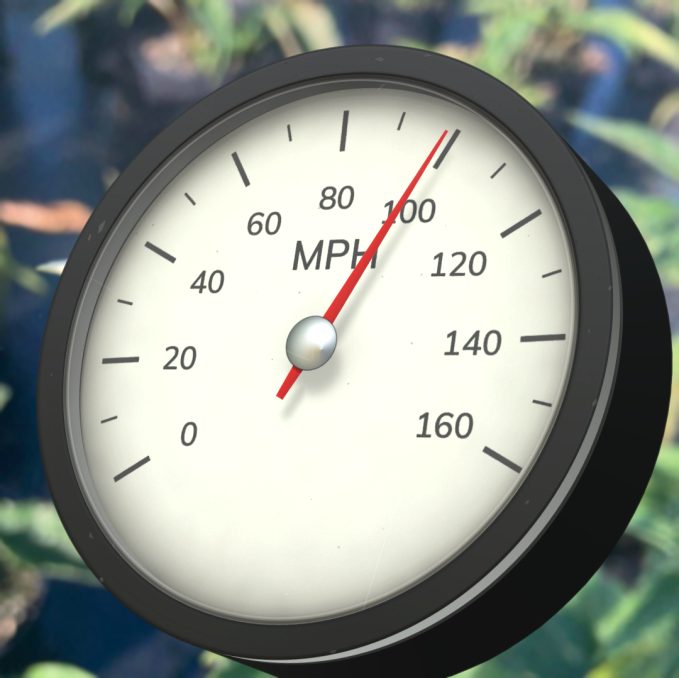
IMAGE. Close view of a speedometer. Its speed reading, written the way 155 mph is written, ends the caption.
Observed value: 100 mph
